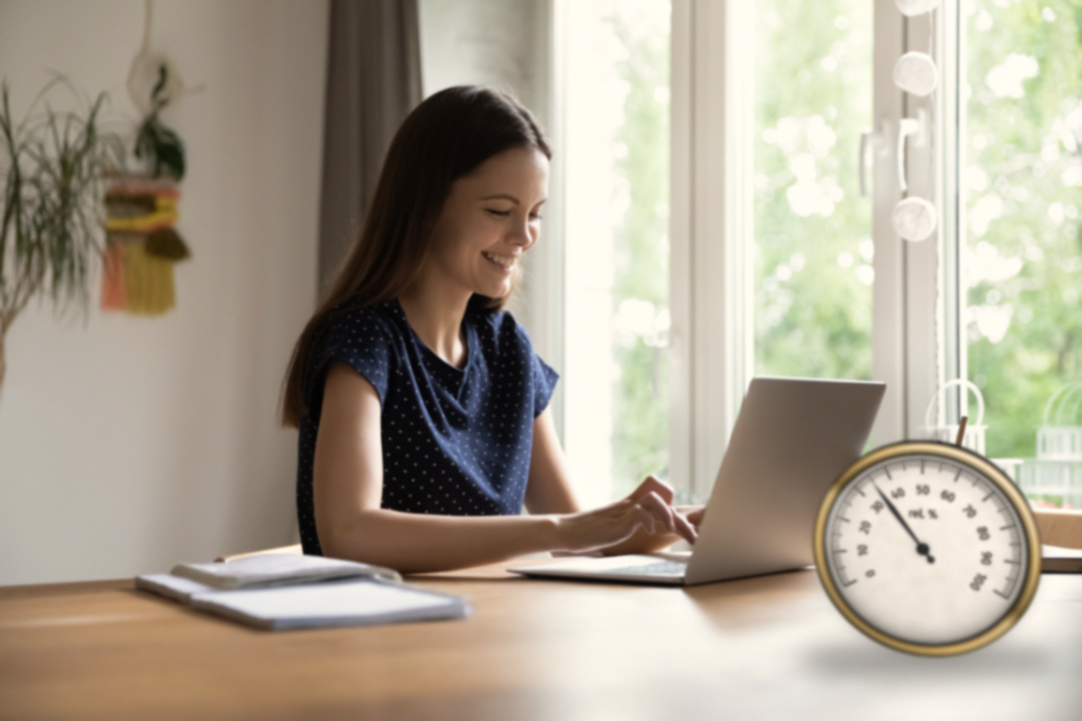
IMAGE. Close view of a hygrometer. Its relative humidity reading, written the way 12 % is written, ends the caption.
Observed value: 35 %
